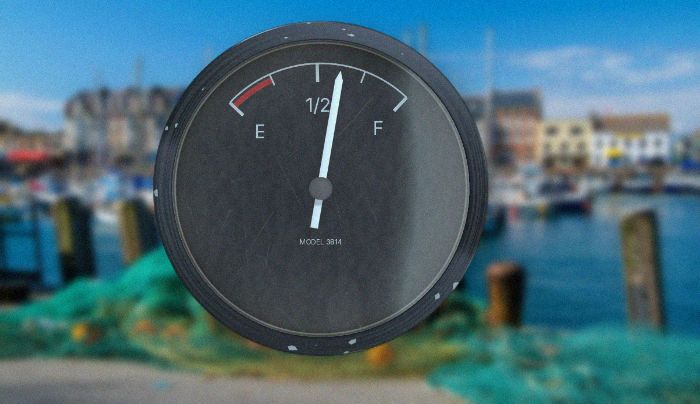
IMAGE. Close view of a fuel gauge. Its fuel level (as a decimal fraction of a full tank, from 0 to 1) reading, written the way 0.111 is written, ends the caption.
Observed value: 0.625
